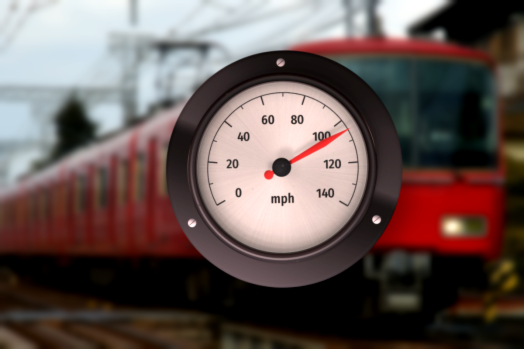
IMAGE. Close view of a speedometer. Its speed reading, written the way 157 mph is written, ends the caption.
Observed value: 105 mph
